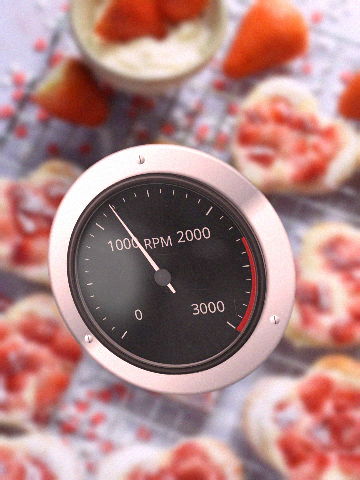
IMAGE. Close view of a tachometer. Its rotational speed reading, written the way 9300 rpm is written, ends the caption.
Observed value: 1200 rpm
